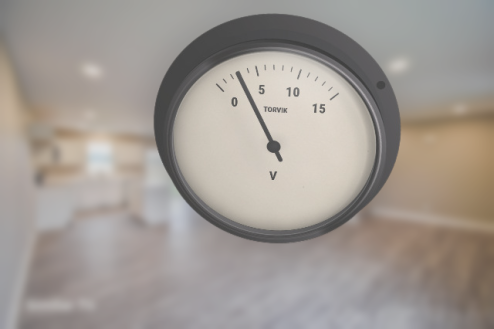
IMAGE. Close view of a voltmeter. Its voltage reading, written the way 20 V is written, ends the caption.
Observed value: 3 V
